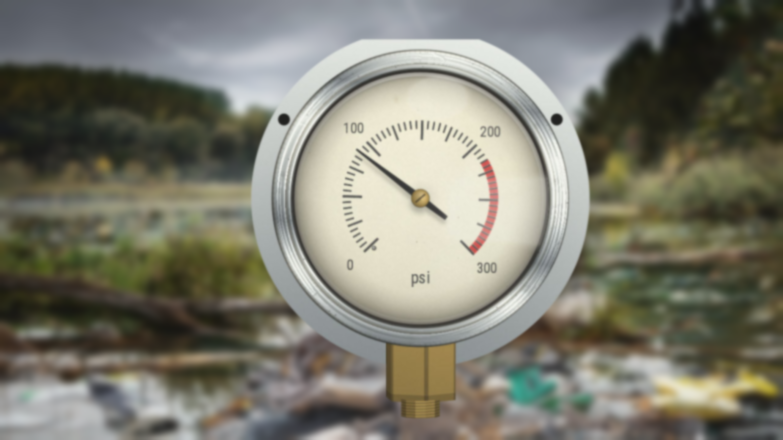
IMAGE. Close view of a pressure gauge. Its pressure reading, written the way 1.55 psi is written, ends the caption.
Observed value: 90 psi
